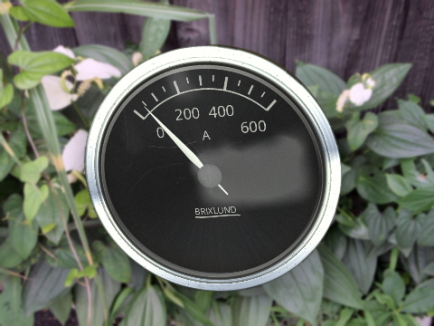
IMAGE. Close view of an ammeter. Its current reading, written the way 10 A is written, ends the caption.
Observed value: 50 A
